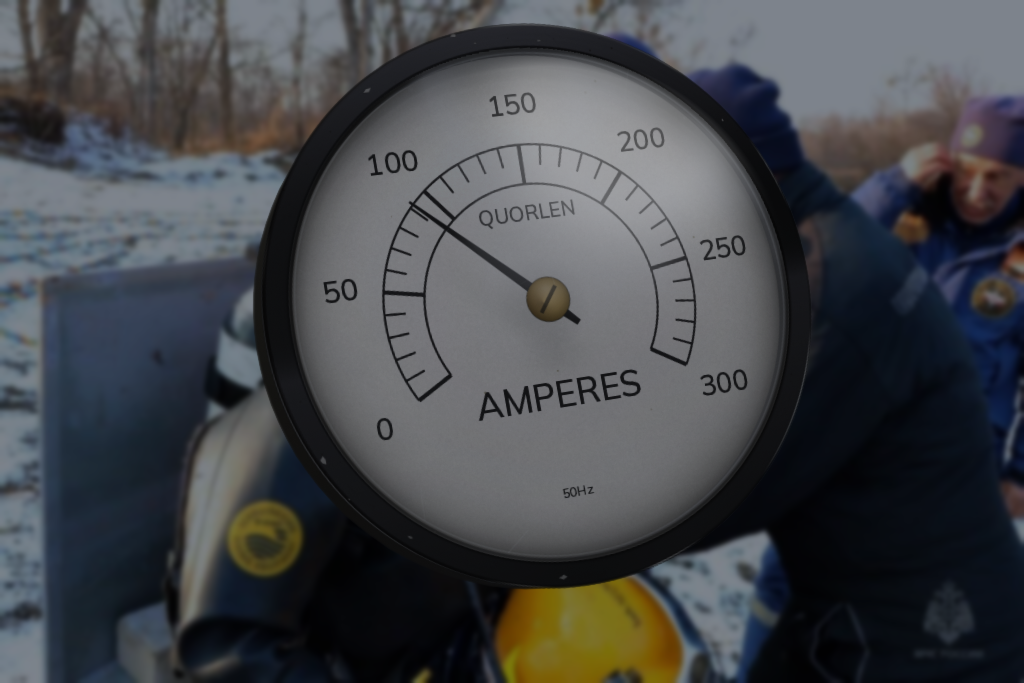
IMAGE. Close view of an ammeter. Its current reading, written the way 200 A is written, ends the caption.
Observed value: 90 A
